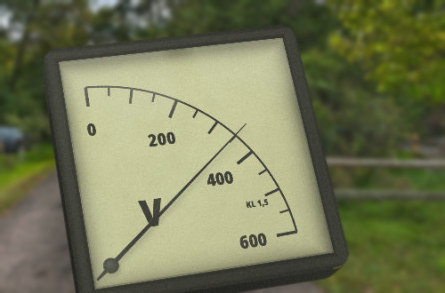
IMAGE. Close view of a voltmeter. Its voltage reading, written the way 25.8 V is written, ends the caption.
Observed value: 350 V
